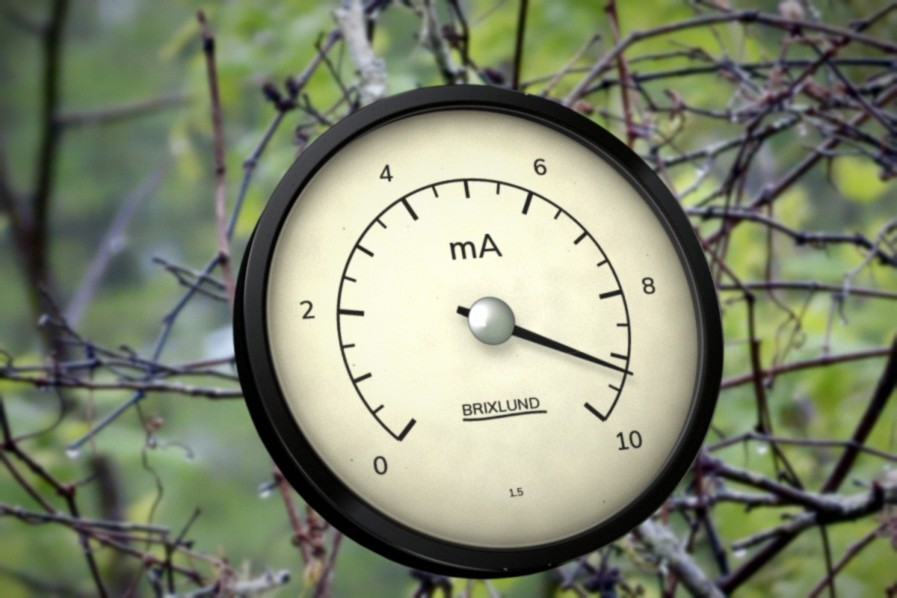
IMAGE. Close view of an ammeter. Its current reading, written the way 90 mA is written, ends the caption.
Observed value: 9.25 mA
